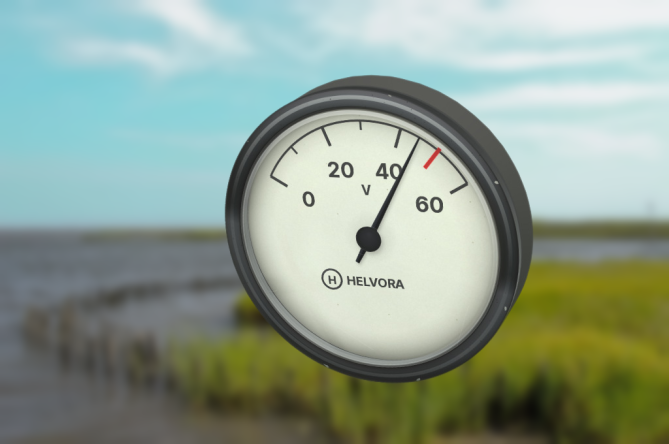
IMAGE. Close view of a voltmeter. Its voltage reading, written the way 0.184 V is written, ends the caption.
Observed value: 45 V
